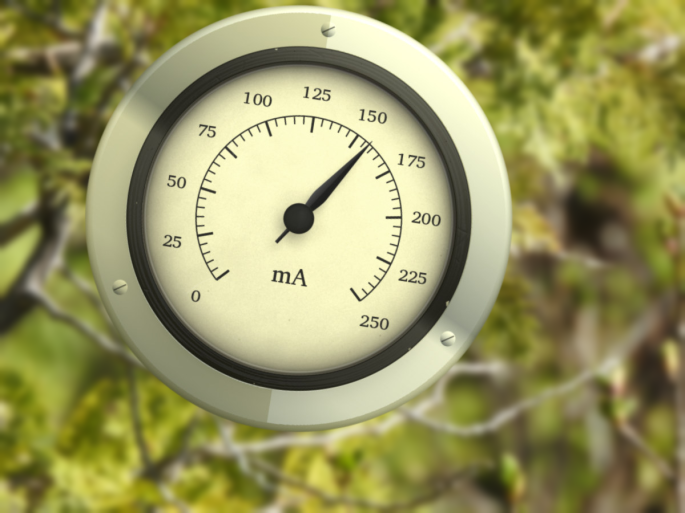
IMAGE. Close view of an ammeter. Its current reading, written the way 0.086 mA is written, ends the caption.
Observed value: 157.5 mA
